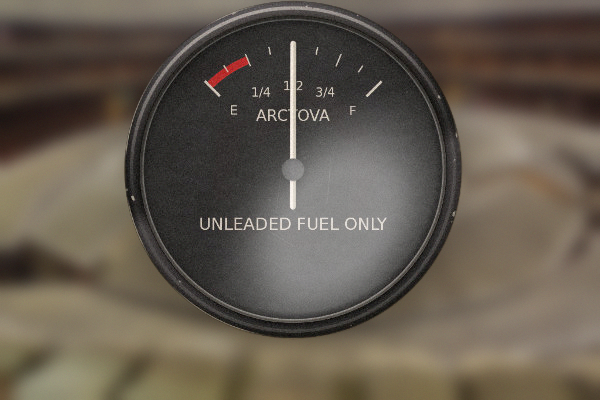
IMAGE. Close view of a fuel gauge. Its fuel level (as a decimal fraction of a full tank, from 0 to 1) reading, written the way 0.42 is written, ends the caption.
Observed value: 0.5
